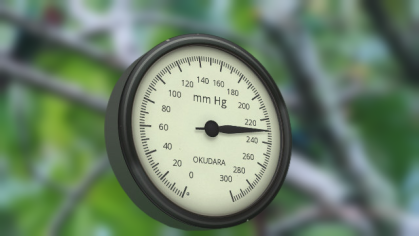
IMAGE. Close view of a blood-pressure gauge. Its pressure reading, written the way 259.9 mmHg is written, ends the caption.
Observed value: 230 mmHg
